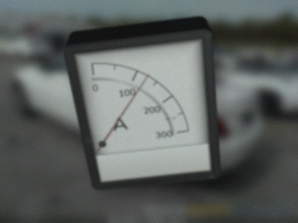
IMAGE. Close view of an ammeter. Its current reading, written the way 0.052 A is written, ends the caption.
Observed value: 125 A
